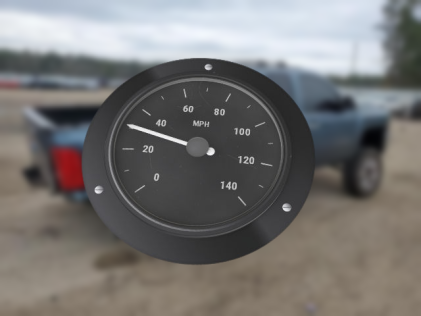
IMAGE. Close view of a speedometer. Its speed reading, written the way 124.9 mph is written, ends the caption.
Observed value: 30 mph
